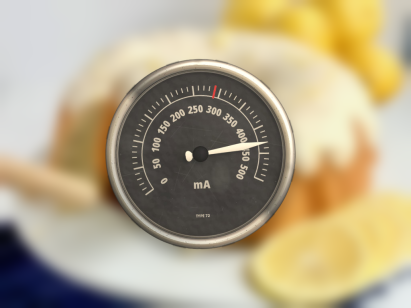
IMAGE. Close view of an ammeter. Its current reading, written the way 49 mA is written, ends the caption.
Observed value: 430 mA
